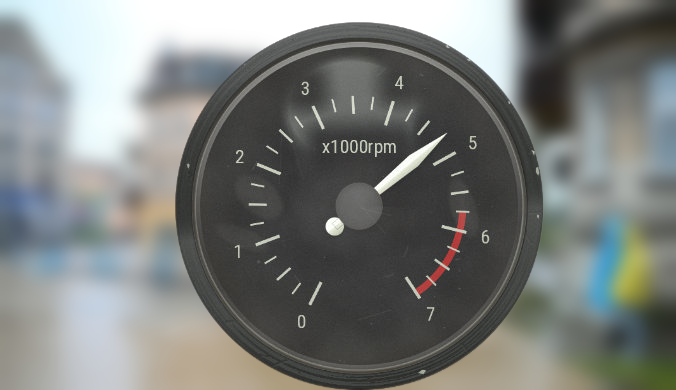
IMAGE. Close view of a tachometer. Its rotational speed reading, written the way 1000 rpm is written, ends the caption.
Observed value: 4750 rpm
